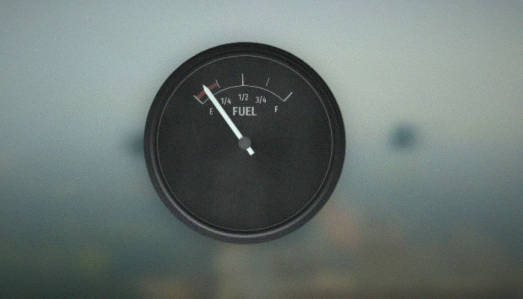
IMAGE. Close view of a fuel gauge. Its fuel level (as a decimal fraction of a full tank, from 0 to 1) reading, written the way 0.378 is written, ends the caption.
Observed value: 0.125
